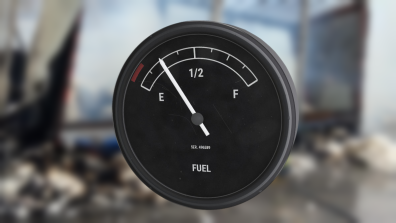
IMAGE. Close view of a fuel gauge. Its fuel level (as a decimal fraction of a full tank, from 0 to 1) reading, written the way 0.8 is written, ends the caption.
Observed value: 0.25
